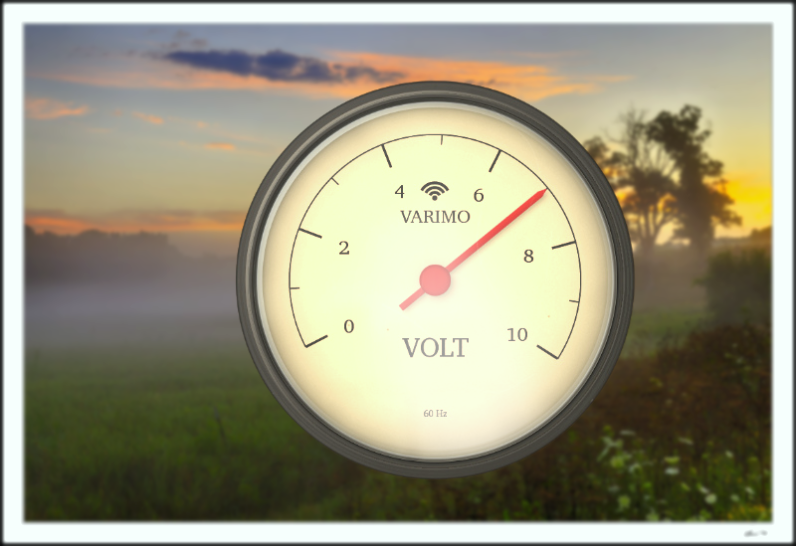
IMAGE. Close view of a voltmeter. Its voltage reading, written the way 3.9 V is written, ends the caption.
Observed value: 7 V
